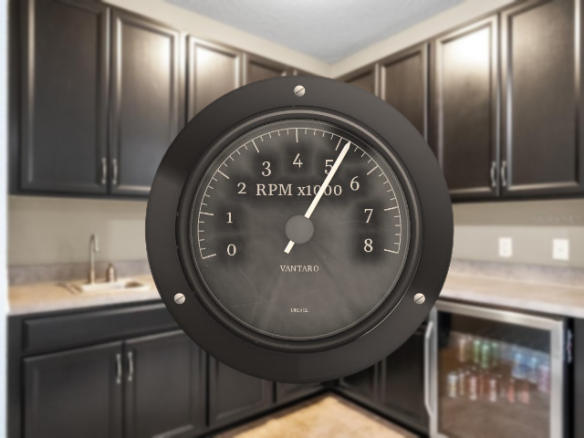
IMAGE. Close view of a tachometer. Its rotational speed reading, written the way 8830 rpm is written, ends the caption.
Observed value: 5200 rpm
